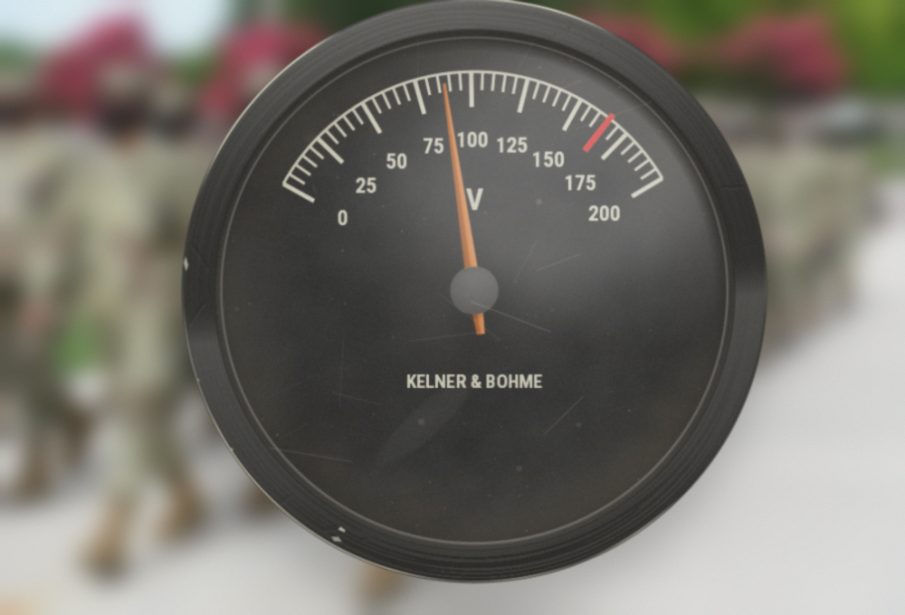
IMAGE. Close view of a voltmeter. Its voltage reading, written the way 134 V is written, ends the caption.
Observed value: 87.5 V
